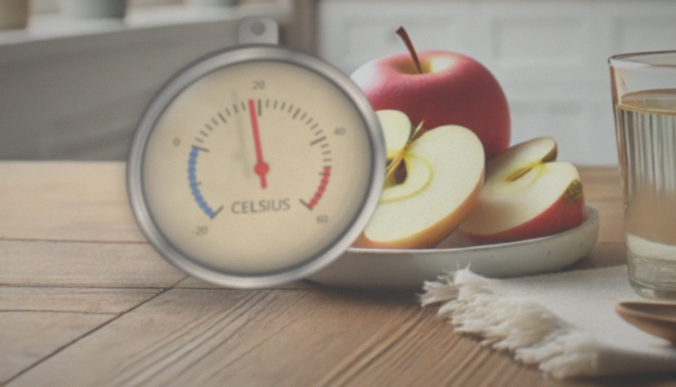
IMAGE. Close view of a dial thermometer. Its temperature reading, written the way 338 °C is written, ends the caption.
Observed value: 18 °C
